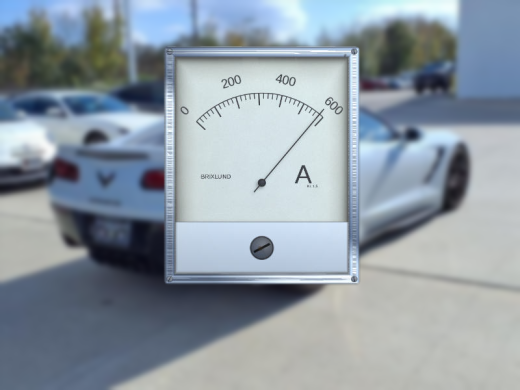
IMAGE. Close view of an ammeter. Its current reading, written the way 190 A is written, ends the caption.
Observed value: 580 A
